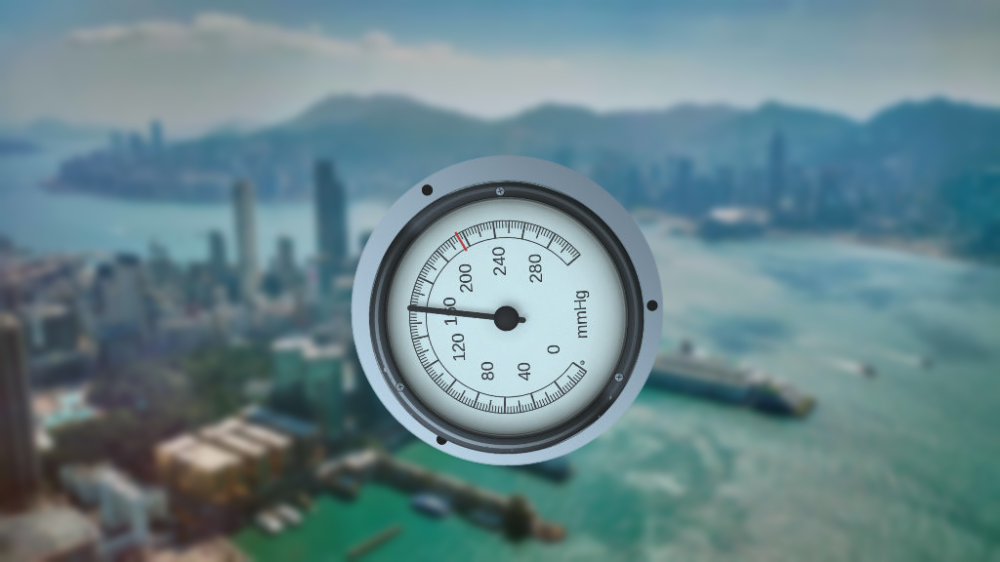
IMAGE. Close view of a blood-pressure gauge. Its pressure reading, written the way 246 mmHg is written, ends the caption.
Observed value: 160 mmHg
